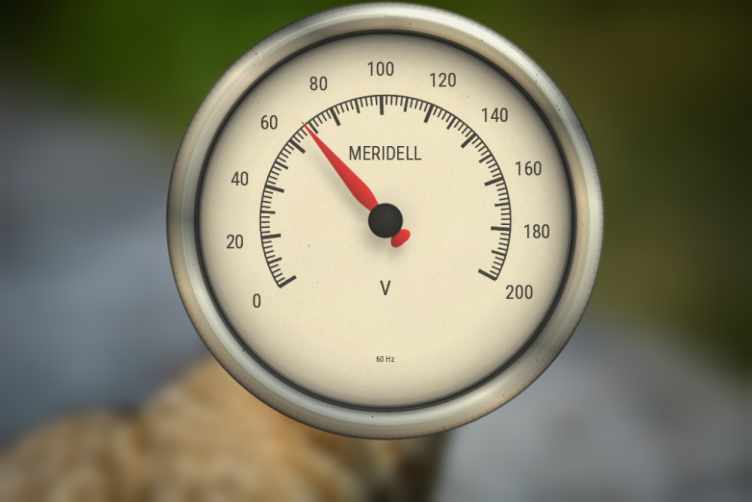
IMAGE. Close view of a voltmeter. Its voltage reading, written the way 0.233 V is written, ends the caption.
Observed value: 68 V
